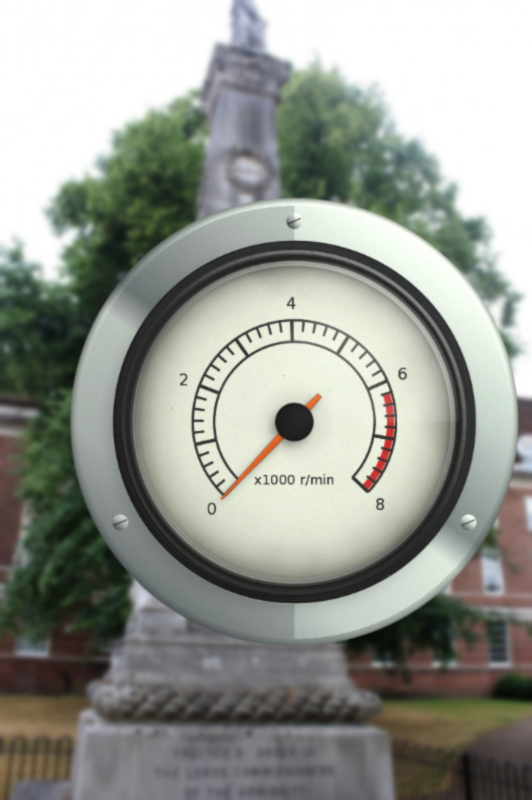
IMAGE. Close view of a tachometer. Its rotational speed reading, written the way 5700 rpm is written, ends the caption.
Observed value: 0 rpm
